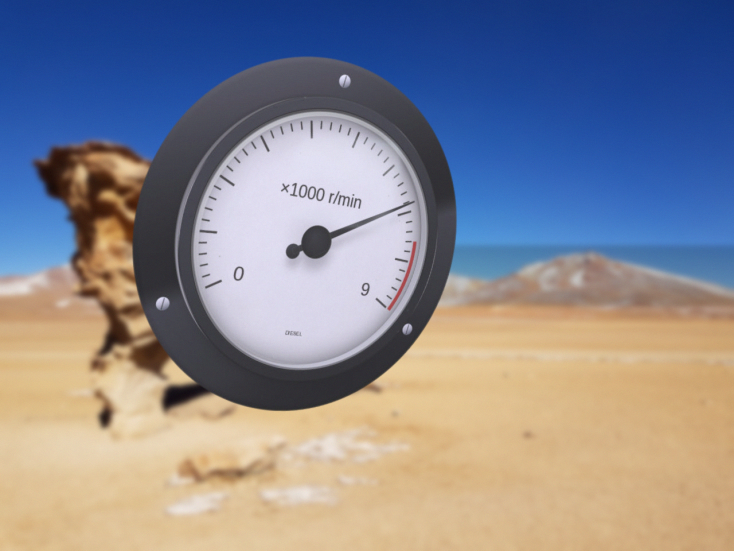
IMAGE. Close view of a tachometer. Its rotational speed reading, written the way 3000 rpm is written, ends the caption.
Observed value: 6800 rpm
